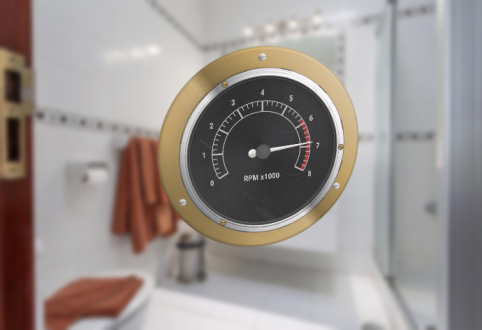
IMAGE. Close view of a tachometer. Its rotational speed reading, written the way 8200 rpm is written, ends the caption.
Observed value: 6800 rpm
